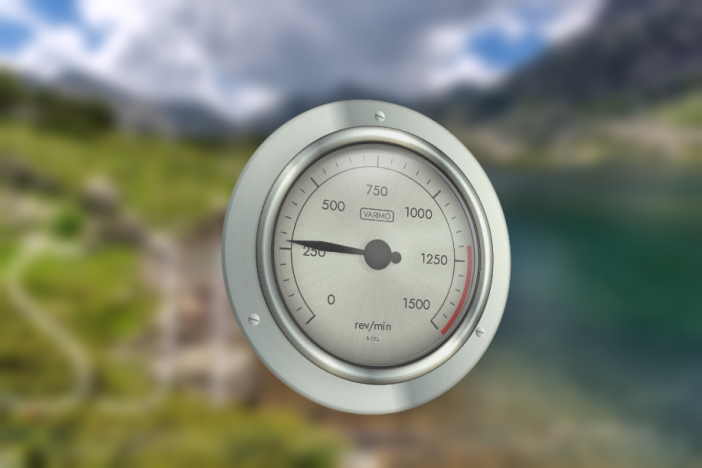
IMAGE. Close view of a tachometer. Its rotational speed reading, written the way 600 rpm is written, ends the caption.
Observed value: 275 rpm
